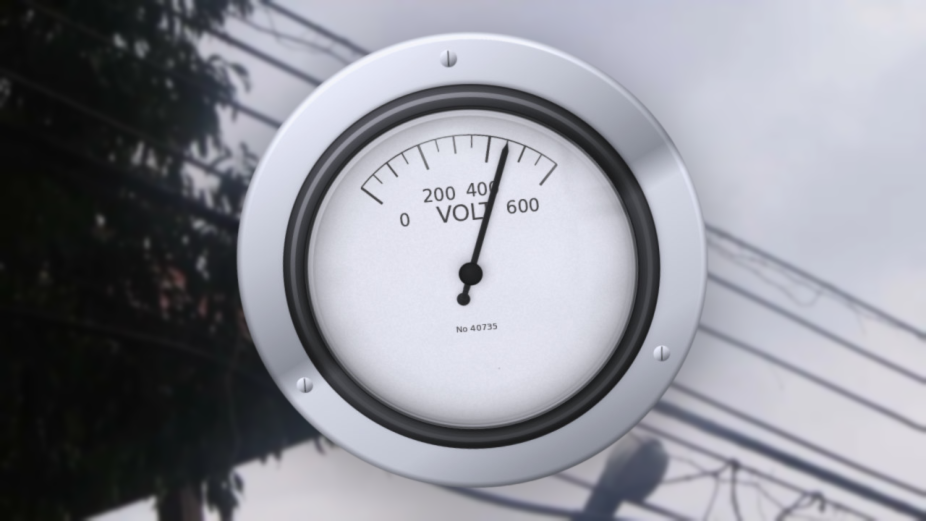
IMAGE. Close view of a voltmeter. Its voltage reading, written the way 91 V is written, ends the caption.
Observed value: 450 V
